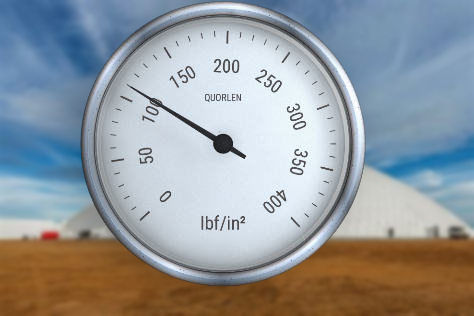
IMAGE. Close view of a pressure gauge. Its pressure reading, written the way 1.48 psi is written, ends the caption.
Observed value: 110 psi
